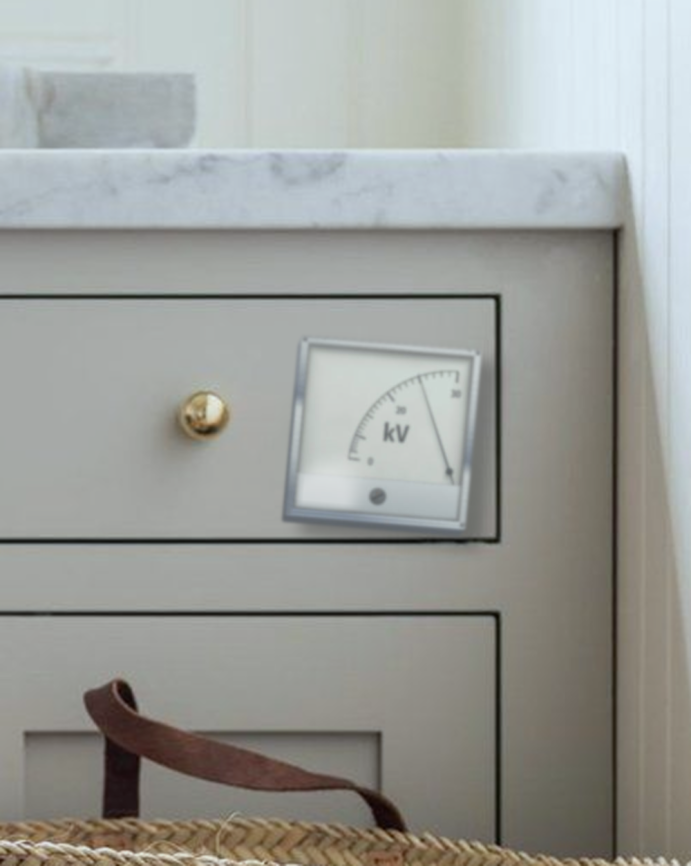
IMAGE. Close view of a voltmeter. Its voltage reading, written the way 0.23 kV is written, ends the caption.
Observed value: 25 kV
